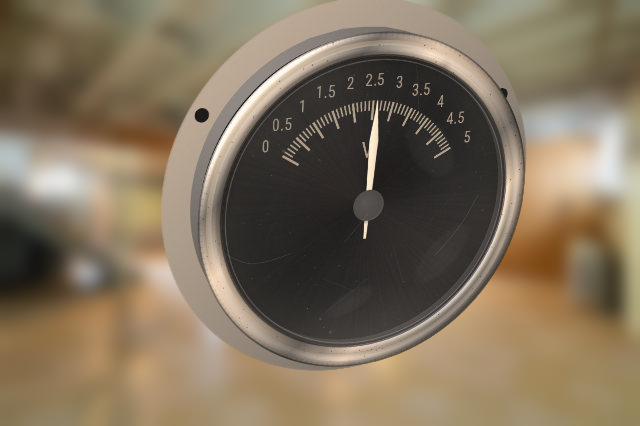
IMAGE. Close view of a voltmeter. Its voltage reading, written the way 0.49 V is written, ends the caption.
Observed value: 2.5 V
